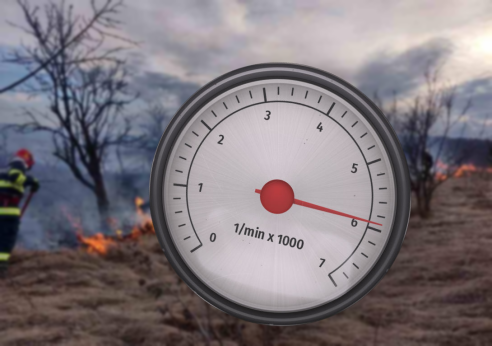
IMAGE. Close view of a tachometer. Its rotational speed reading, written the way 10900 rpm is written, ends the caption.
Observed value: 5900 rpm
